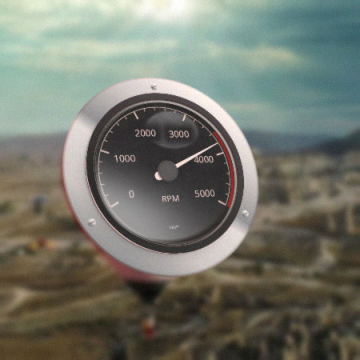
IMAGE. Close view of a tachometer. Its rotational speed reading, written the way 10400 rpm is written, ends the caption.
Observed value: 3800 rpm
